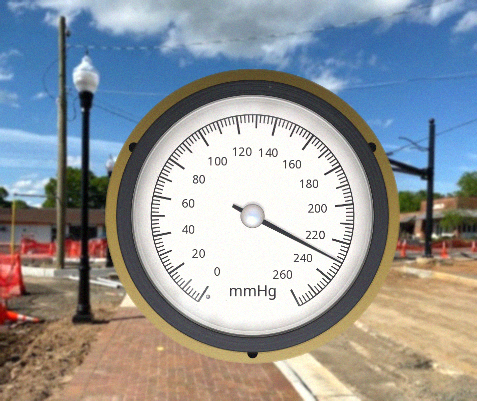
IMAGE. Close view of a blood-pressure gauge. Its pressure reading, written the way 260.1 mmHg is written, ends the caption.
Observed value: 230 mmHg
